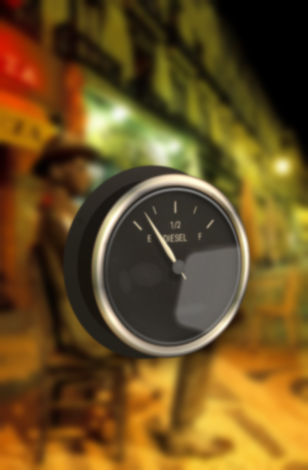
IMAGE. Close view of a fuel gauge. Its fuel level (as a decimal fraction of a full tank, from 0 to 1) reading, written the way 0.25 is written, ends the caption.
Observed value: 0.125
